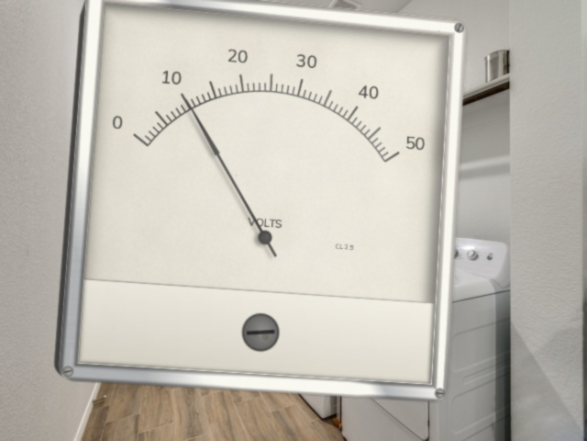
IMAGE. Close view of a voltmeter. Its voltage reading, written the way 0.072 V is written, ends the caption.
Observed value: 10 V
